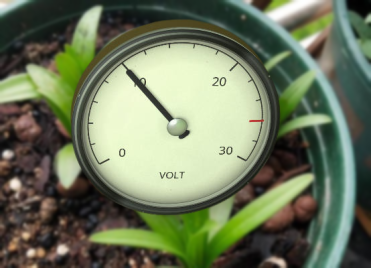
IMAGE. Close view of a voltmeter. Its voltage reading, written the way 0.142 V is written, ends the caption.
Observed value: 10 V
